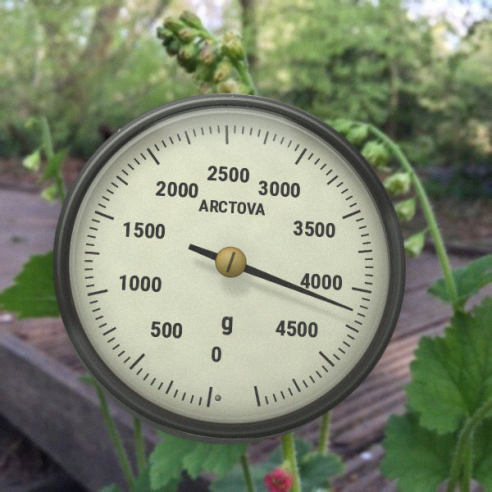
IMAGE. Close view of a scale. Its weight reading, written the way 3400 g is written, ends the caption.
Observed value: 4150 g
